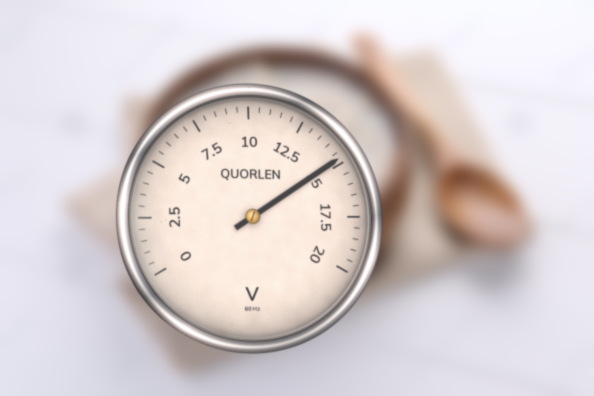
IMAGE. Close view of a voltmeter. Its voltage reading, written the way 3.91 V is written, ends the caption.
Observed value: 14.75 V
